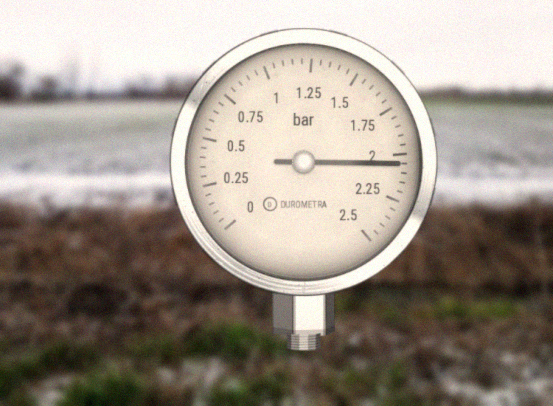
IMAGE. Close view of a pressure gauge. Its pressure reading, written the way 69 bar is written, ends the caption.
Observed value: 2.05 bar
